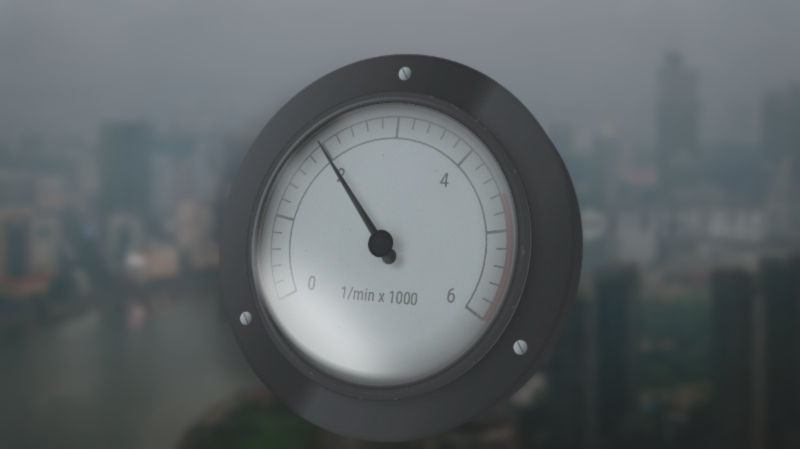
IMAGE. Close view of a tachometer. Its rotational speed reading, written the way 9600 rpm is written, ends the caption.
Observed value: 2000 rpm
